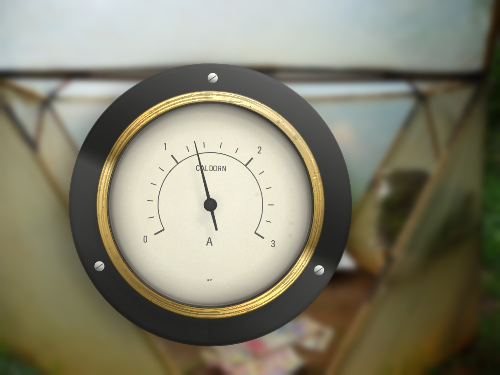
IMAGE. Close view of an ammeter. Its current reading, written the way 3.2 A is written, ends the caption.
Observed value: 1.3 A
